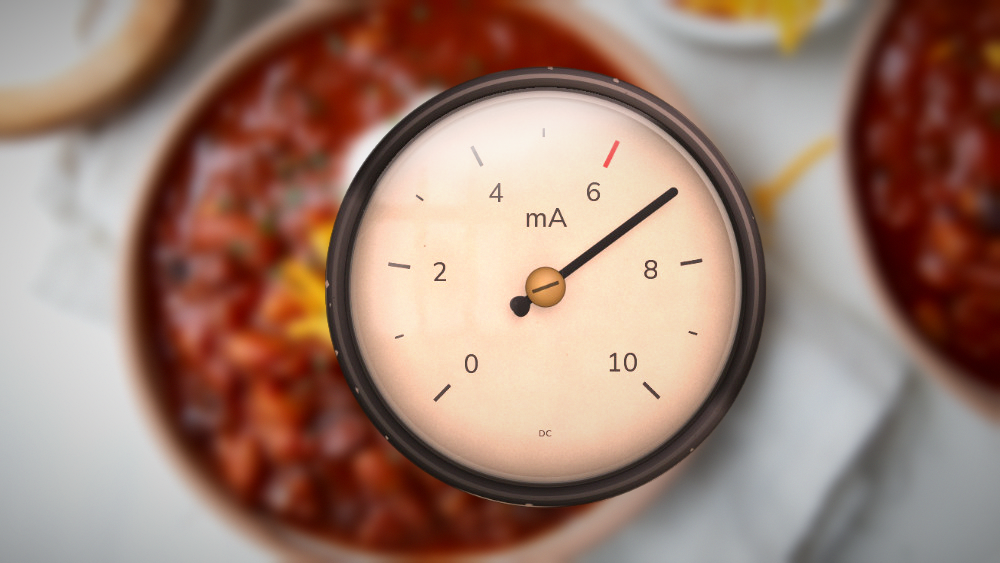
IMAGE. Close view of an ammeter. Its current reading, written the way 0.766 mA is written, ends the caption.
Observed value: 7 mA
